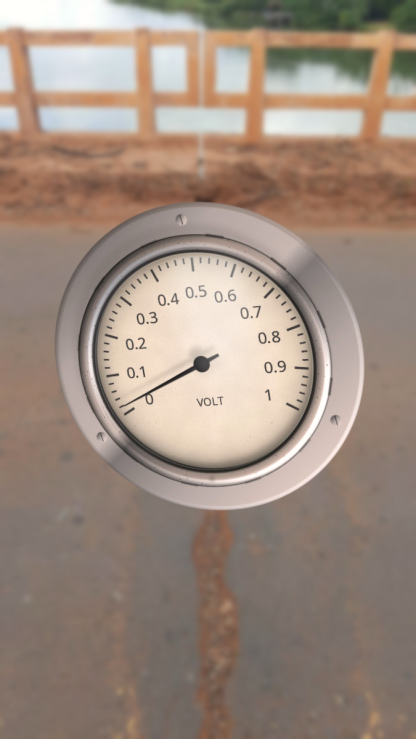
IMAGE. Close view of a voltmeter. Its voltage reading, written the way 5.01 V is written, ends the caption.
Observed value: 0.02 V
